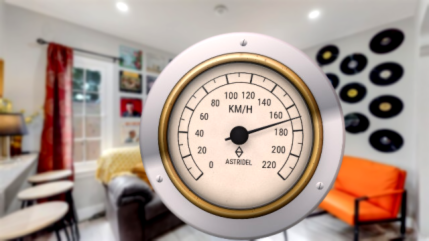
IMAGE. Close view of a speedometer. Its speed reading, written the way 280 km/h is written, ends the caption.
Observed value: 170 km/h
